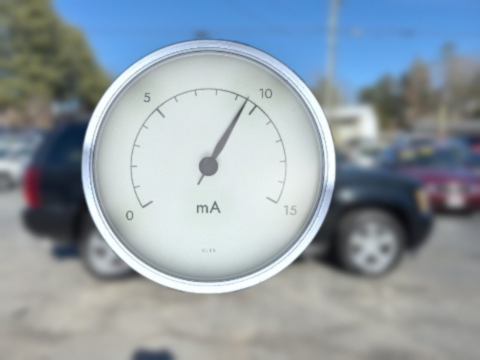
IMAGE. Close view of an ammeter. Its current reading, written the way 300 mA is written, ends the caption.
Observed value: 9.5 mA
